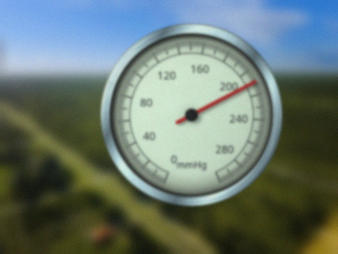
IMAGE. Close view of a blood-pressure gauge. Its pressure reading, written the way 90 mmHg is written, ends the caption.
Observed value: 210 mmHg
